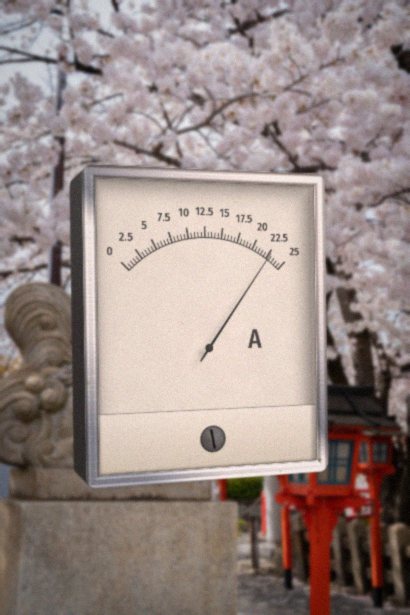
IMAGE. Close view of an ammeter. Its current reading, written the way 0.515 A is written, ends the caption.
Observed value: 22.5 A
